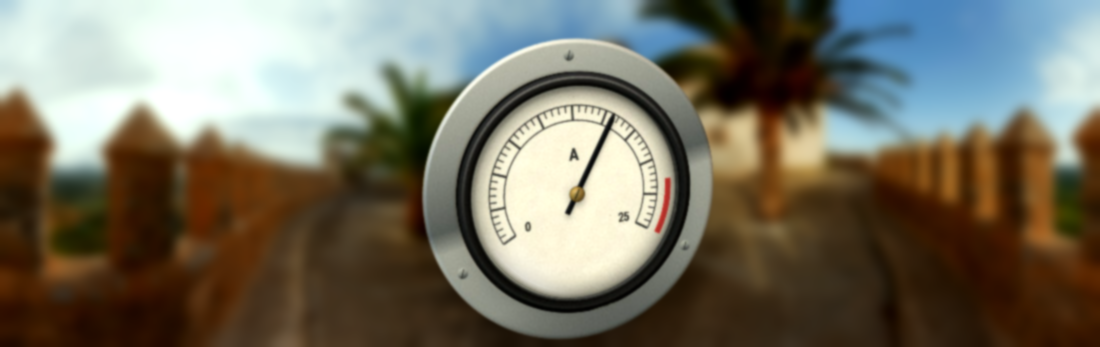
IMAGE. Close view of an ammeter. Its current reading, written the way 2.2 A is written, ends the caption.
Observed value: 15.5 A
